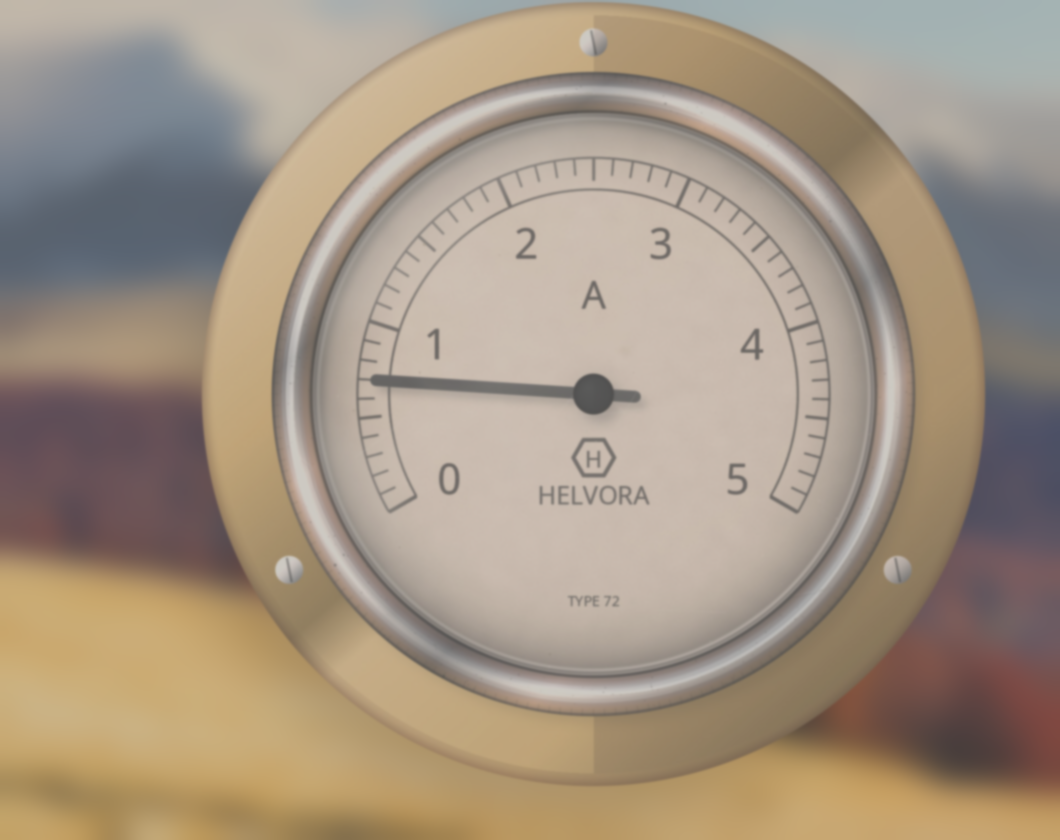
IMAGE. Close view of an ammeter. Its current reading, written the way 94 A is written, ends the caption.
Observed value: 0.7 A
